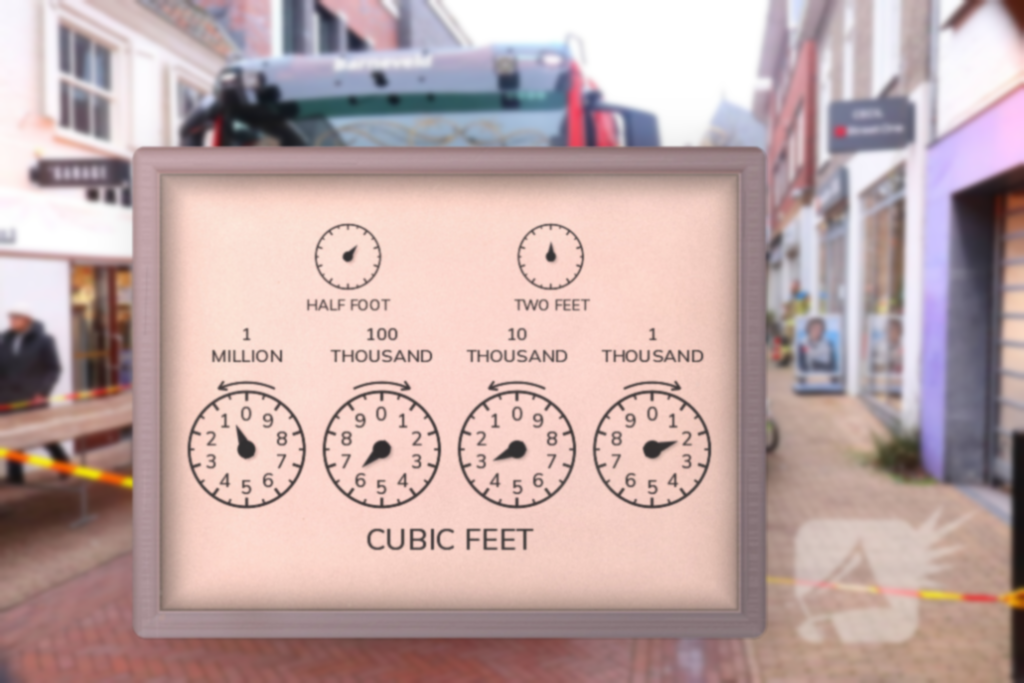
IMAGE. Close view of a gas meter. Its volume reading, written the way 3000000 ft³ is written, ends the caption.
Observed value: 63200 ft³
